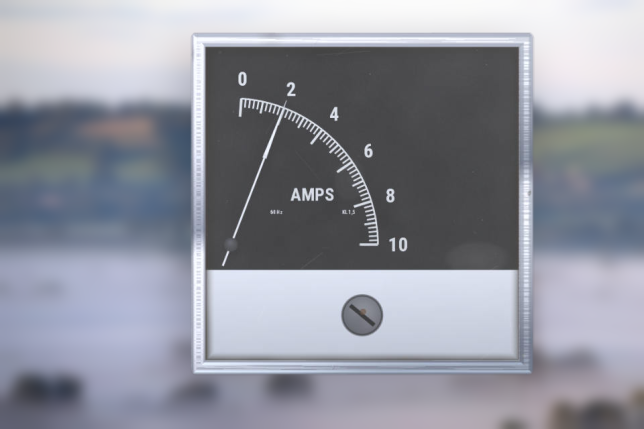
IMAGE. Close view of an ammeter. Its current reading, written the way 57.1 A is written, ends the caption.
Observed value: 2 A
